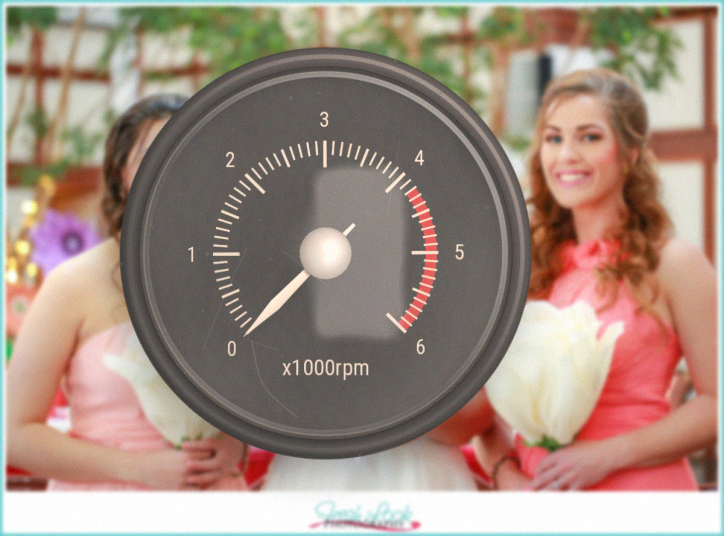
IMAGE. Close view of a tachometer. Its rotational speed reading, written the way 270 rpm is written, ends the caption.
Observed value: 0 rpm
